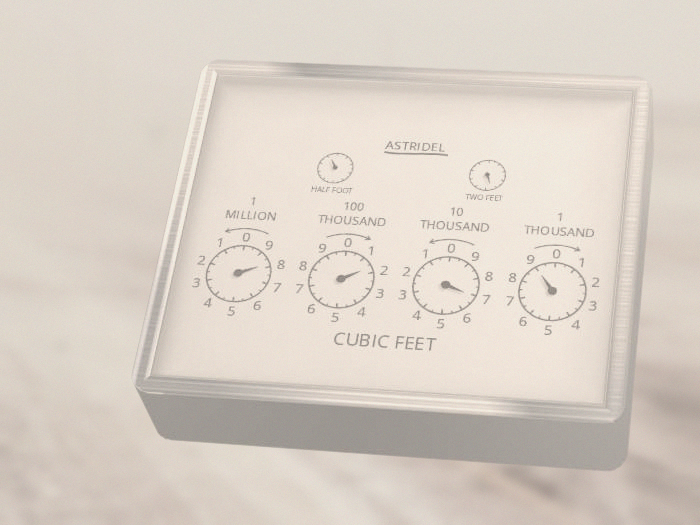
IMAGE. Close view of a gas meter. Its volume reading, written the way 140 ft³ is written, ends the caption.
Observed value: 816900 ft³
